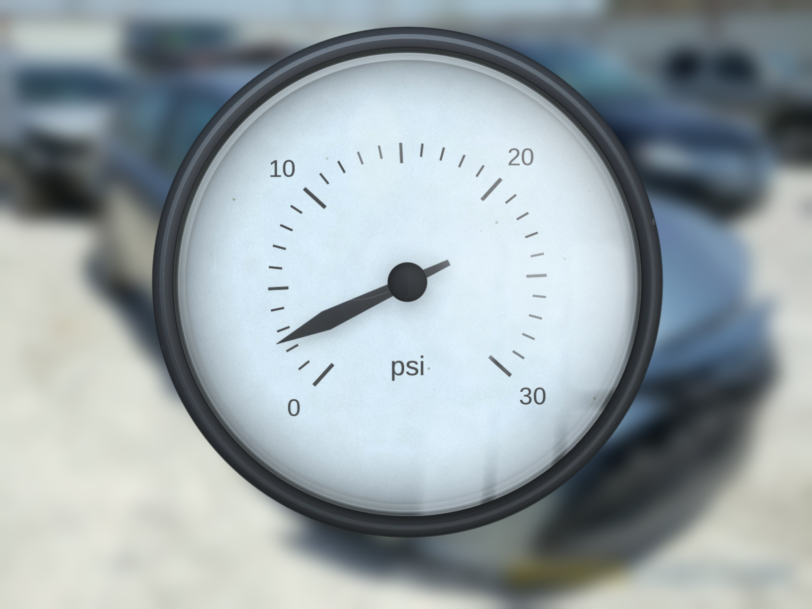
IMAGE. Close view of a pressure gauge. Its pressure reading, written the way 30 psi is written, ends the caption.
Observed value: 2.5 psi
